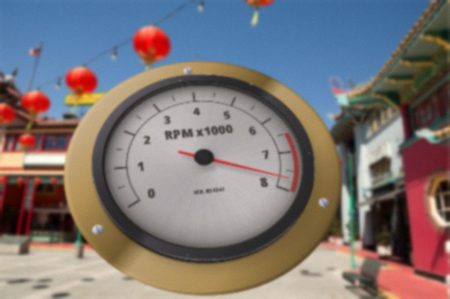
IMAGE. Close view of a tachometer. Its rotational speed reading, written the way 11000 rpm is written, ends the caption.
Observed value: 7750 rpm
